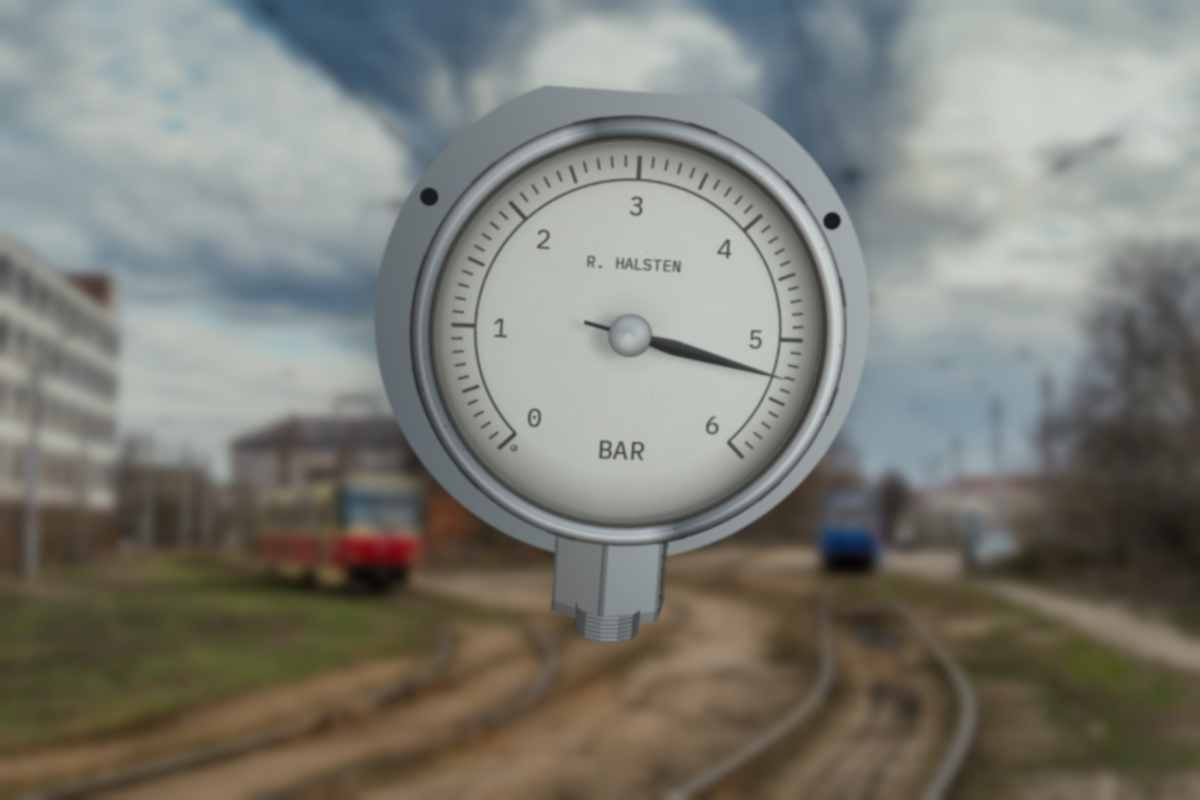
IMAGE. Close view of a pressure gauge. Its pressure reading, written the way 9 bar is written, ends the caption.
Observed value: 5.3 bar
